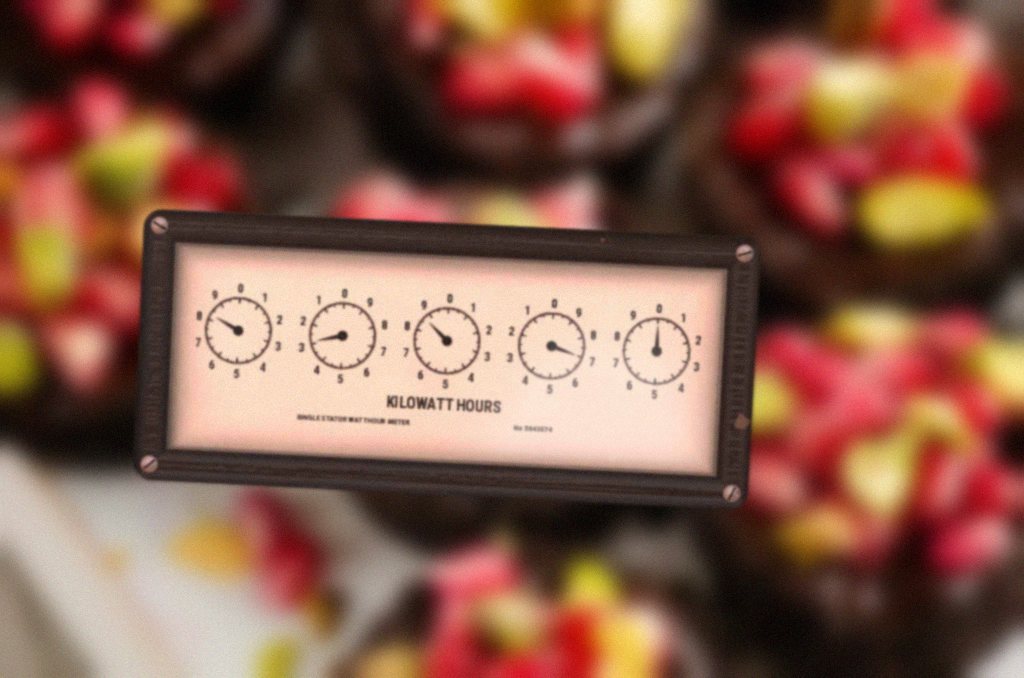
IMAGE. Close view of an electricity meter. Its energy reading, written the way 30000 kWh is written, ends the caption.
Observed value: 82870 kWh
